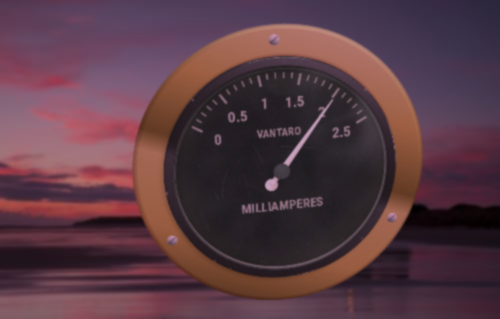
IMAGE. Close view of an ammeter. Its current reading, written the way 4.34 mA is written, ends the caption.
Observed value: 2 mA
